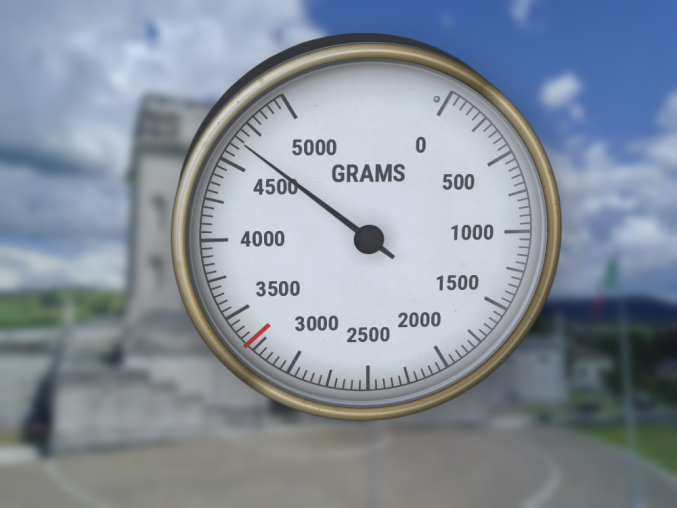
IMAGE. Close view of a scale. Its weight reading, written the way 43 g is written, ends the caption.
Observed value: 4650 g
